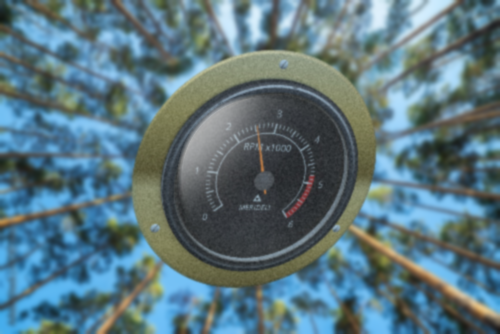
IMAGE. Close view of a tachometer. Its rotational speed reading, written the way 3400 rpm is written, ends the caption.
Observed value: 2500 rpm
